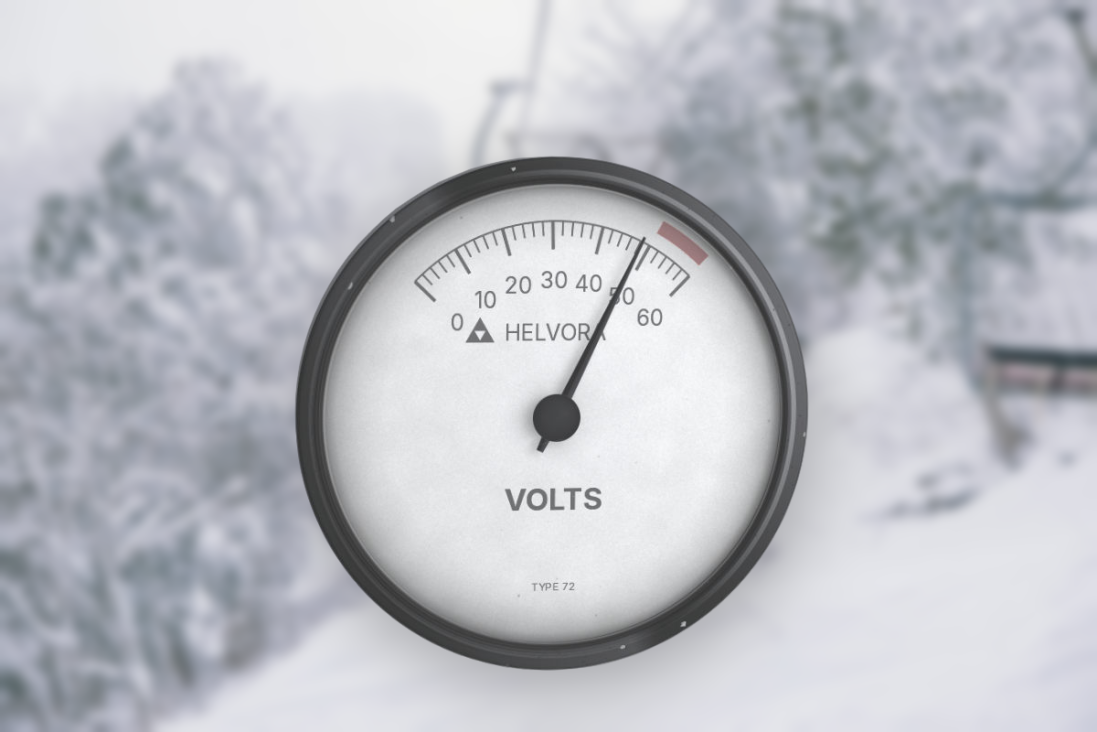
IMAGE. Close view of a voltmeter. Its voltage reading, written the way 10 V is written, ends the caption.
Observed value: 48 V
